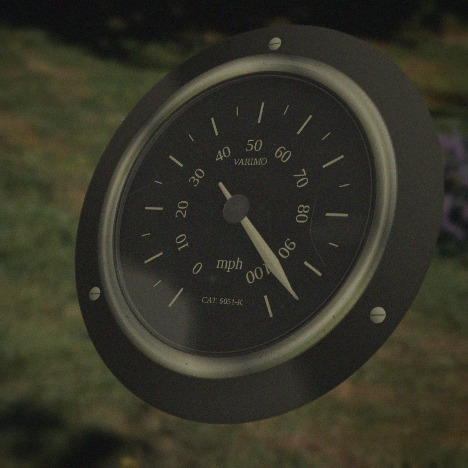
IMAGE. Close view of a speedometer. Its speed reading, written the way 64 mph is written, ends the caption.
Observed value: 95 mph
